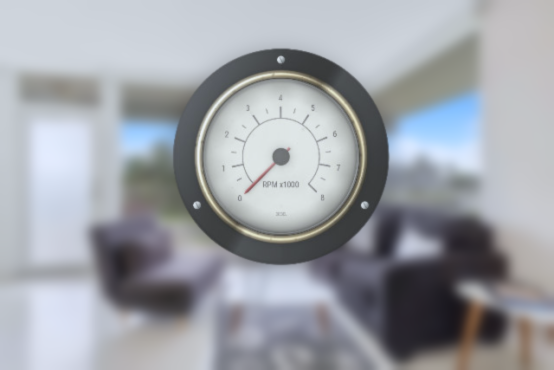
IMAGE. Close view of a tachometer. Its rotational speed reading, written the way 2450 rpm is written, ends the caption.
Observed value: 0 rpm
